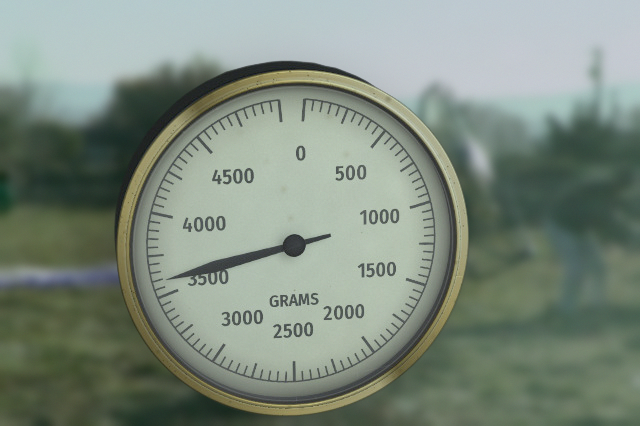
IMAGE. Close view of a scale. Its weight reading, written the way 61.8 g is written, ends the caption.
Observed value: 3600 g
